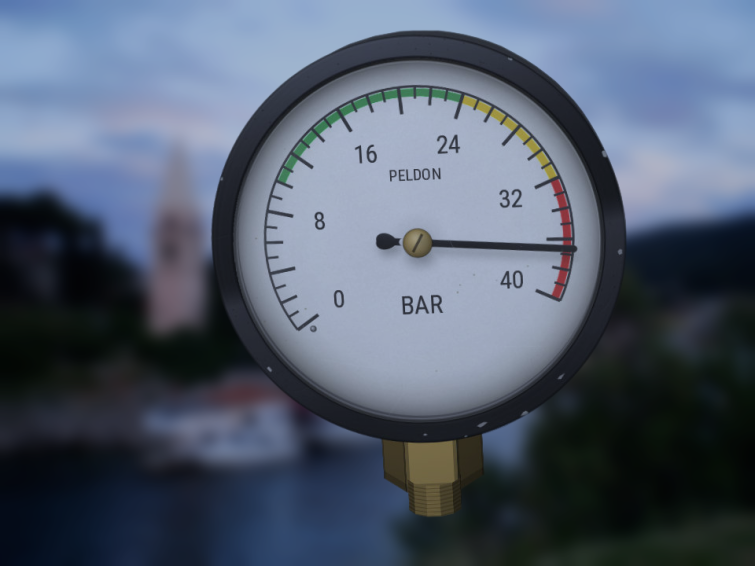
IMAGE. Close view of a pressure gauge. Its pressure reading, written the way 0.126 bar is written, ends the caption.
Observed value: 36.5 bar
